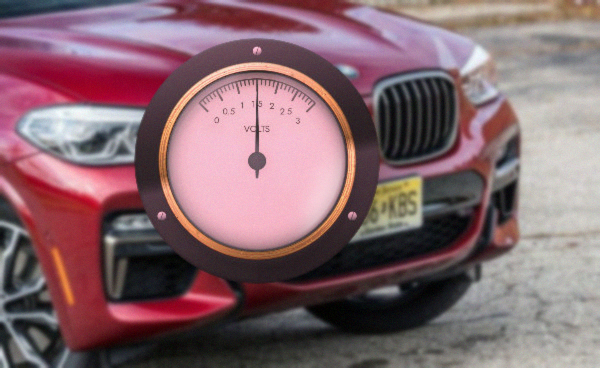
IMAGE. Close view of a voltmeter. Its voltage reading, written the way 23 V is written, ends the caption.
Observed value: 1.5 V
